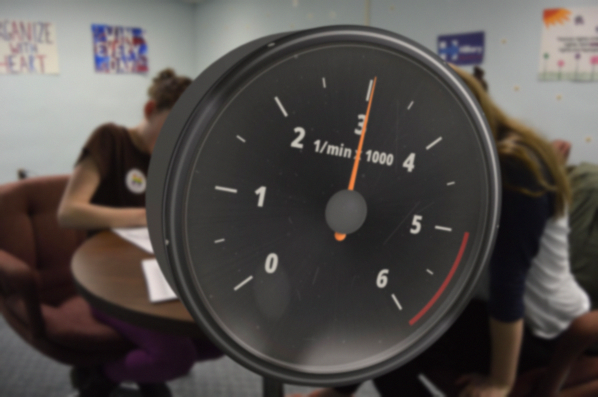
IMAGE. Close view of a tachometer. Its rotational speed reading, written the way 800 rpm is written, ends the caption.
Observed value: 3000 rpm
